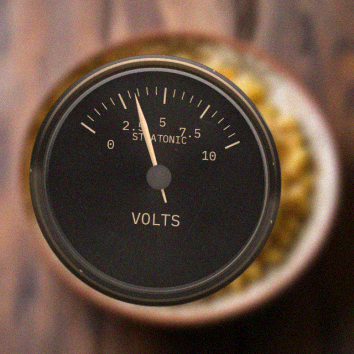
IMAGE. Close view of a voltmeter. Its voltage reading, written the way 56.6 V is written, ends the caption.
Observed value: 3.25 V
